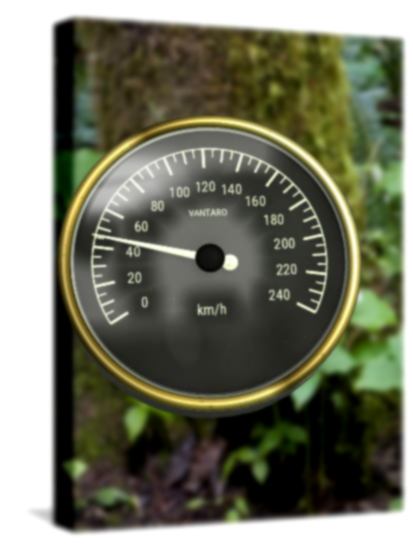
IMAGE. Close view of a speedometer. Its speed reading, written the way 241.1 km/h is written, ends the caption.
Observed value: 45 km/h
